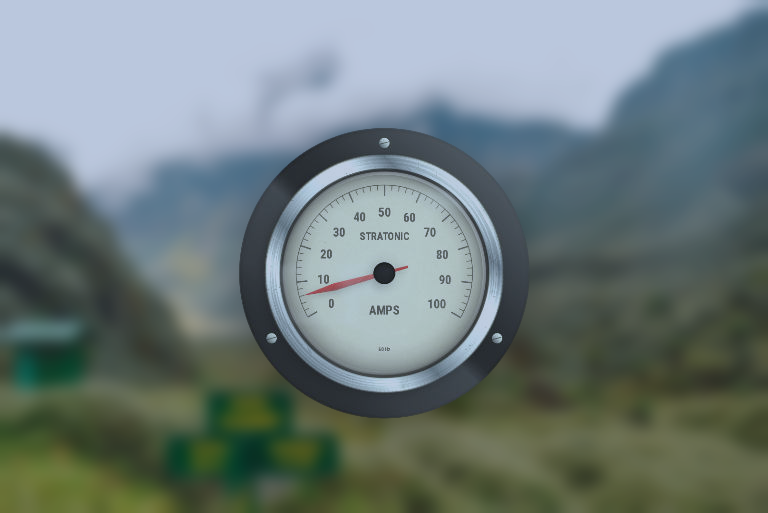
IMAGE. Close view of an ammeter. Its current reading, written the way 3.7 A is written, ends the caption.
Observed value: 6 A
